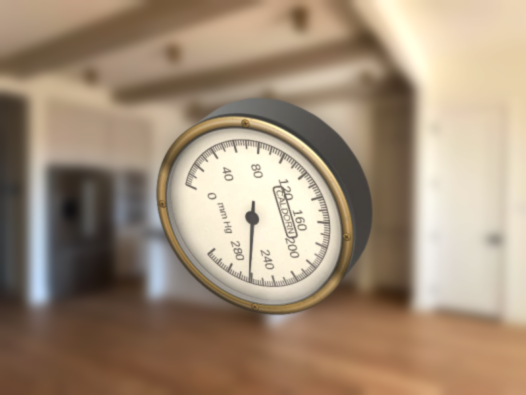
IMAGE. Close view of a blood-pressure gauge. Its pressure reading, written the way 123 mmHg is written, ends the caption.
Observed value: 260 mmHg
